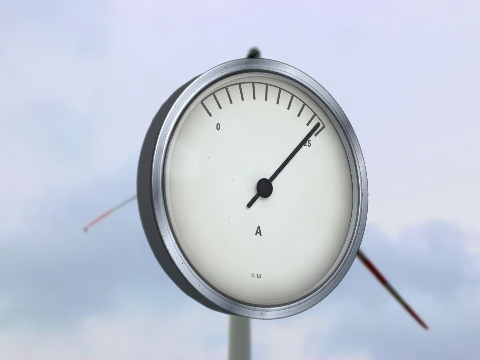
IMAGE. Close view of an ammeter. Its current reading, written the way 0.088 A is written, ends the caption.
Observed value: 23.75 A
